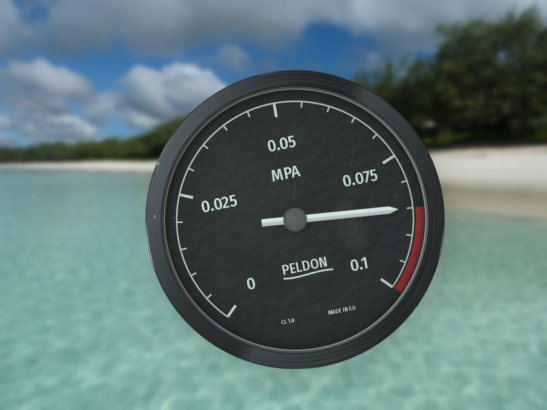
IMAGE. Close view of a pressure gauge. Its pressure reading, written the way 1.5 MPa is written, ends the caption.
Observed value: 0.085 MPa
